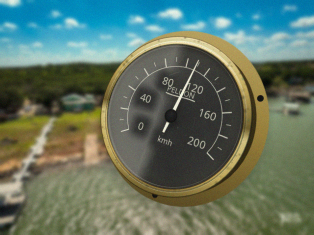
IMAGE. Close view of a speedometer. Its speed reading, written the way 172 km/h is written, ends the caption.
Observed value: 110 km/h
